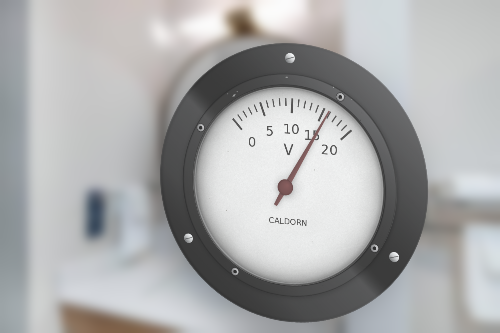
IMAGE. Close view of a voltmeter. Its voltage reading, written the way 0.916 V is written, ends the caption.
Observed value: 16 V
